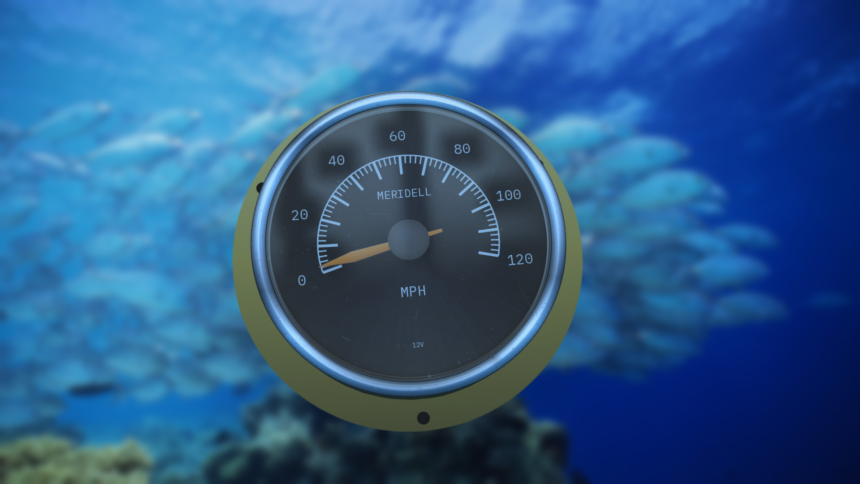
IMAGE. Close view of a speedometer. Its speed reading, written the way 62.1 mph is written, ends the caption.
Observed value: 2 mph
